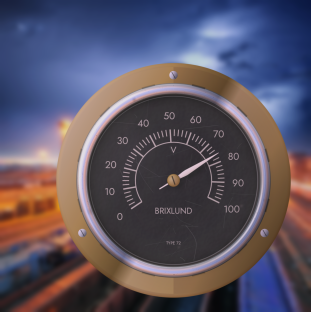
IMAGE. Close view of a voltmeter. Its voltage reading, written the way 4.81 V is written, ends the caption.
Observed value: 76 V
